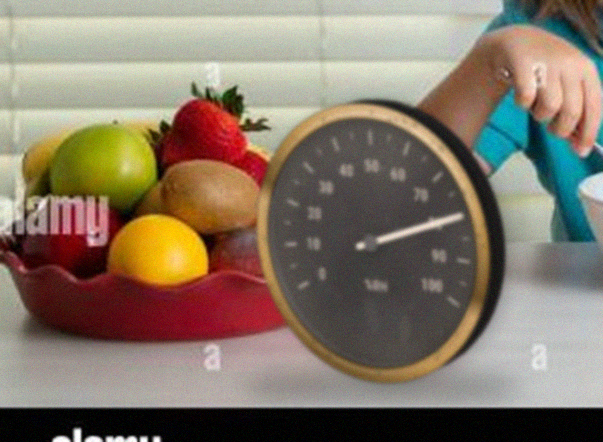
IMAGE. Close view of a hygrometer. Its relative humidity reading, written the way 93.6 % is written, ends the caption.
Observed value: 80 %
